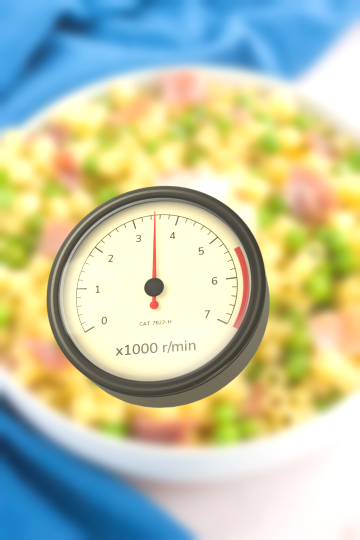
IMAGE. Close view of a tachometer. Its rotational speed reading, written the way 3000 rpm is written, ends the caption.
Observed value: 3500 rpm
